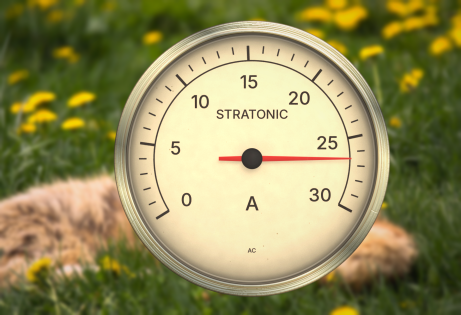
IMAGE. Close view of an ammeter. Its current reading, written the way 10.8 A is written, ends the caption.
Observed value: 26.5 A
